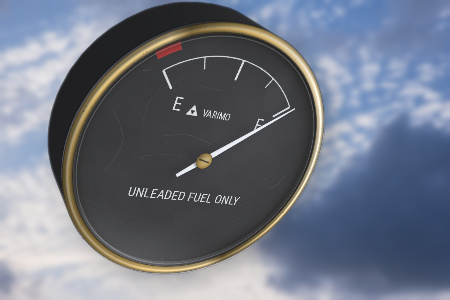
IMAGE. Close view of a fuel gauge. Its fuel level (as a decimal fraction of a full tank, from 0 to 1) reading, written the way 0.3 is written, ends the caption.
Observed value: 1
